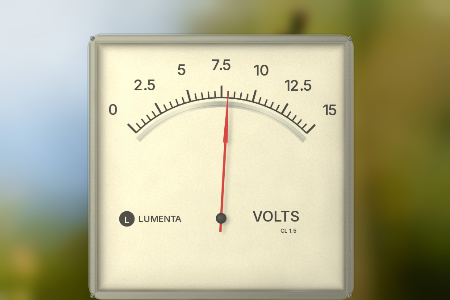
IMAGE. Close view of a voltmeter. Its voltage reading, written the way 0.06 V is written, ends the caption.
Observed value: 8 V
